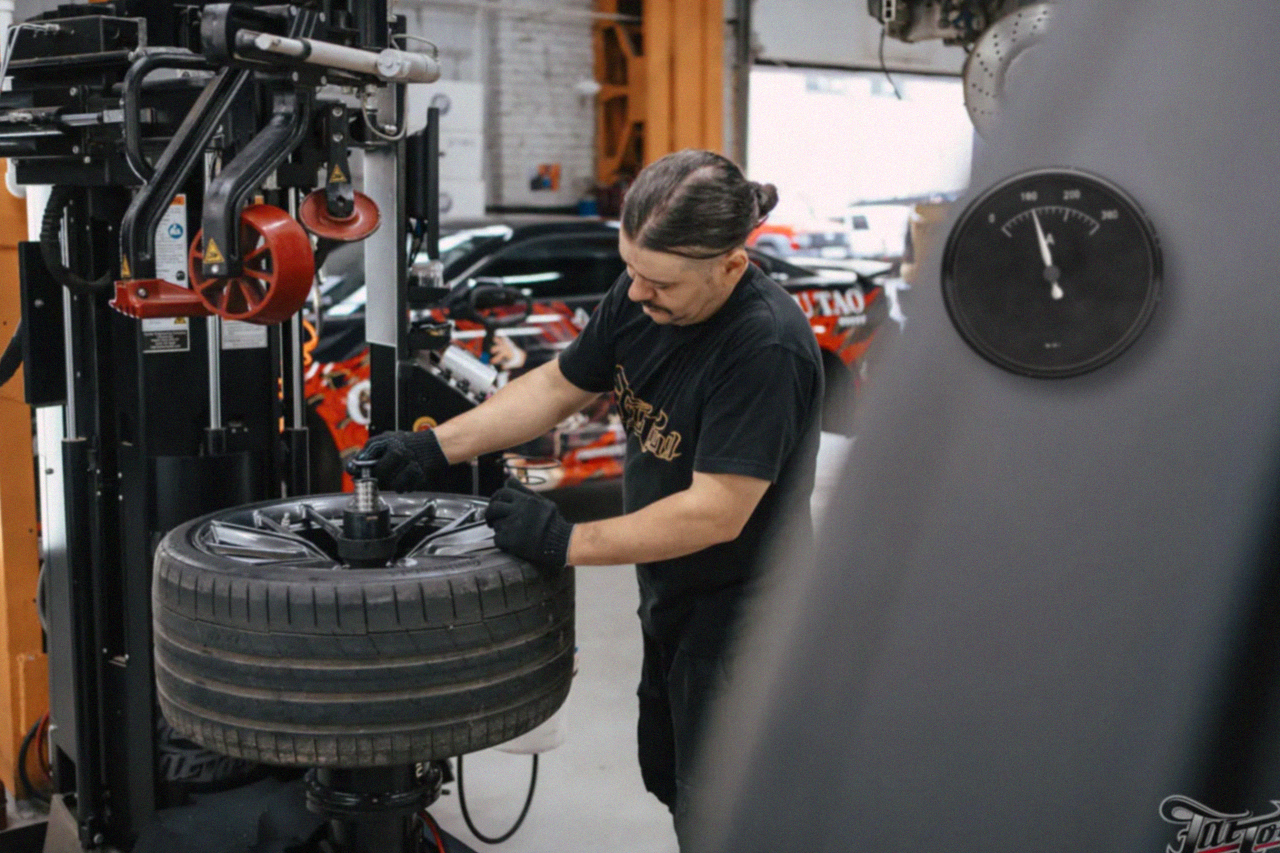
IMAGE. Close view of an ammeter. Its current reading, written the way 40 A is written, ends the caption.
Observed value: 100 A
